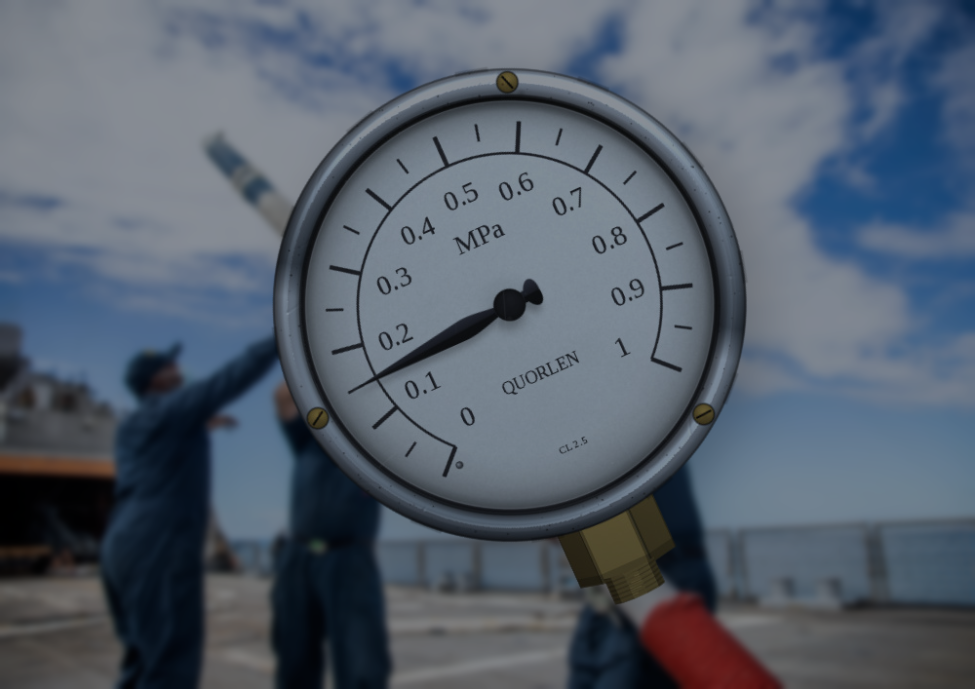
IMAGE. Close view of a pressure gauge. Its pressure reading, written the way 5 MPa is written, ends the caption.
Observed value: 0.15 MPa
